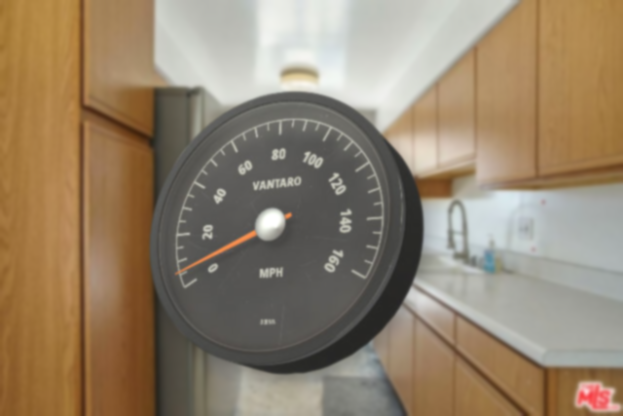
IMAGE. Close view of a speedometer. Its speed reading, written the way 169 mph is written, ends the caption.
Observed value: 5 mph
